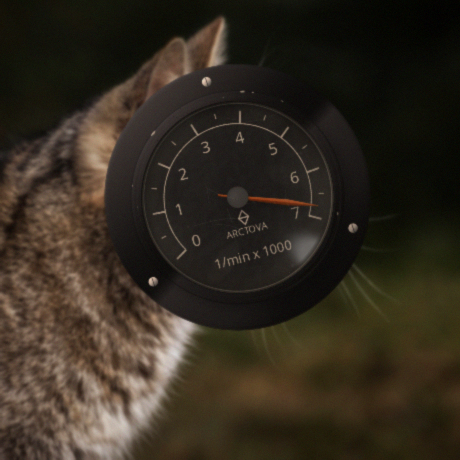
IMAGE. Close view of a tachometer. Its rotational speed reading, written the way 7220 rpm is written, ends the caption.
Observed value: 6750 rpm
